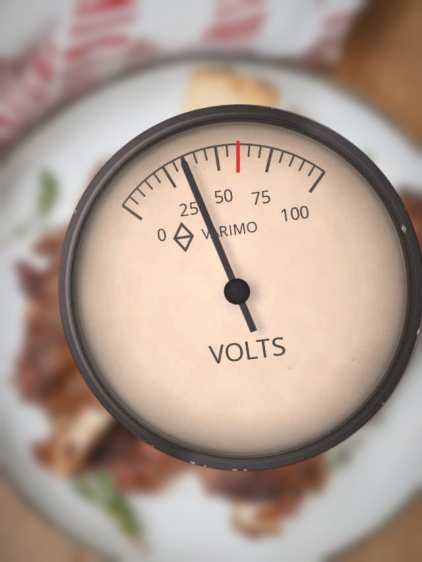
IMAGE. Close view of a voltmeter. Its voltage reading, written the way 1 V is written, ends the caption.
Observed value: 35 V
